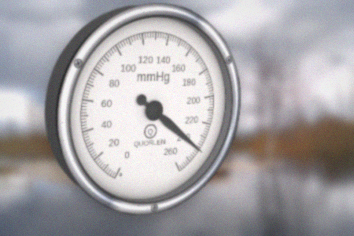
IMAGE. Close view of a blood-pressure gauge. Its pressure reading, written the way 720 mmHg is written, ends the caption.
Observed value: 240 mmHg
